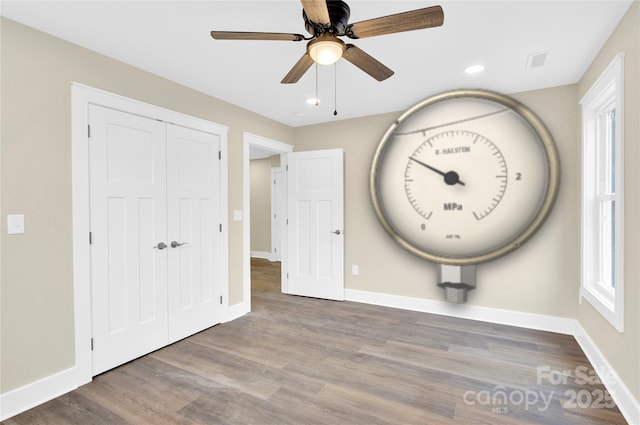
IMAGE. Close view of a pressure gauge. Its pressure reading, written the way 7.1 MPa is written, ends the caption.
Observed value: 0.75 MPa
